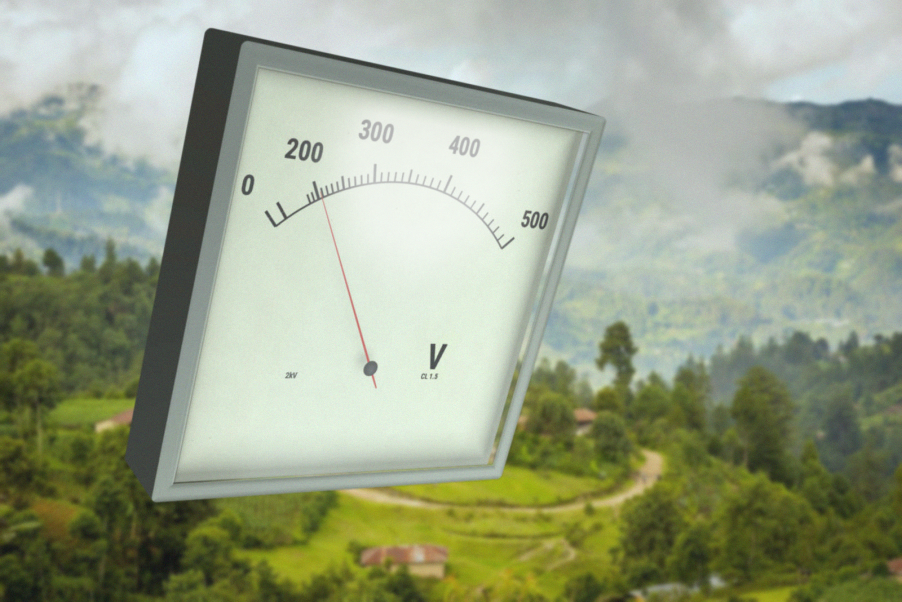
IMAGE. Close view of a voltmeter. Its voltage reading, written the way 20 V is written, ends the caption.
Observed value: 200 V
